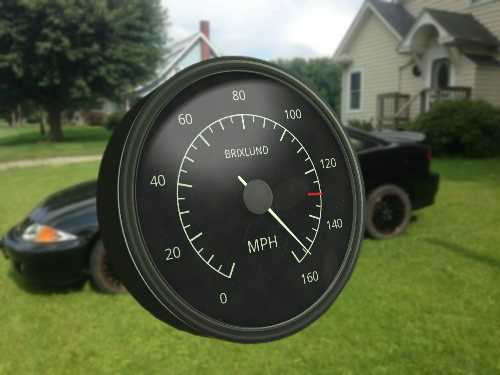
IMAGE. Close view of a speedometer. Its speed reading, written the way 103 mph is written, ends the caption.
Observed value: 155 mph
